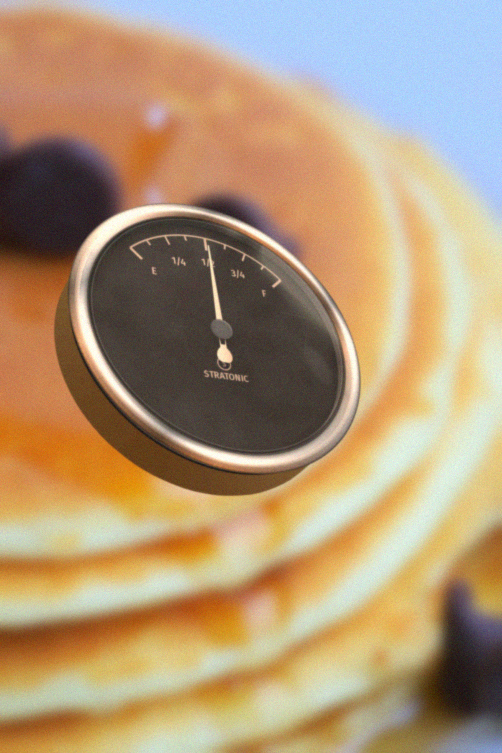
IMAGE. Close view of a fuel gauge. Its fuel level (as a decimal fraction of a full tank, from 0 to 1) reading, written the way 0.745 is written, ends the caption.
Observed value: 0.5
